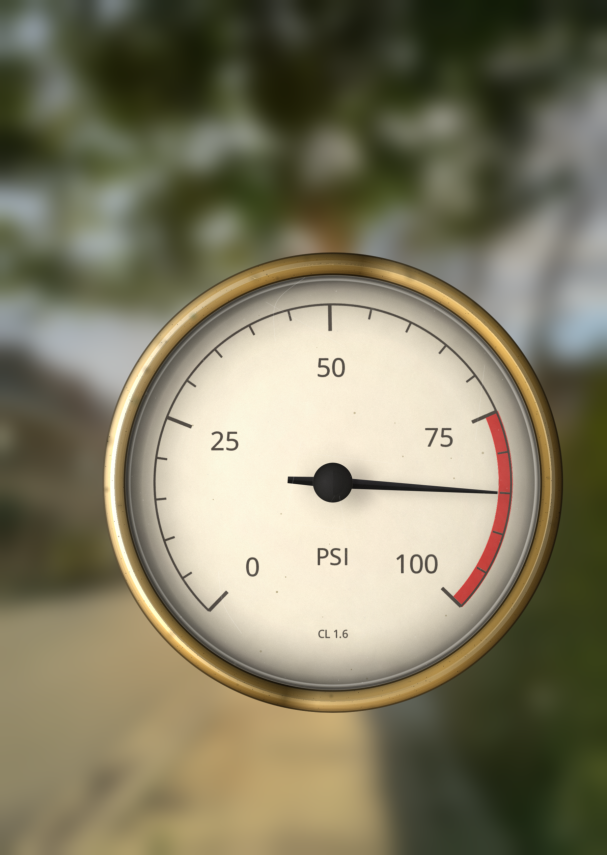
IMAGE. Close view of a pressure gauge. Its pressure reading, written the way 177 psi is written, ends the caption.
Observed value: 85 psi
